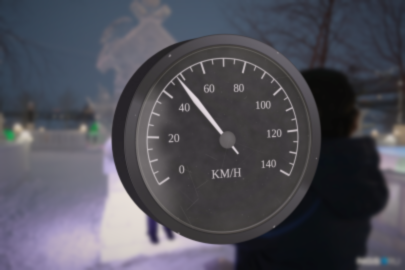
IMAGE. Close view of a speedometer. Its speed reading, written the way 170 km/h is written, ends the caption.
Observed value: 47.5 km/h
